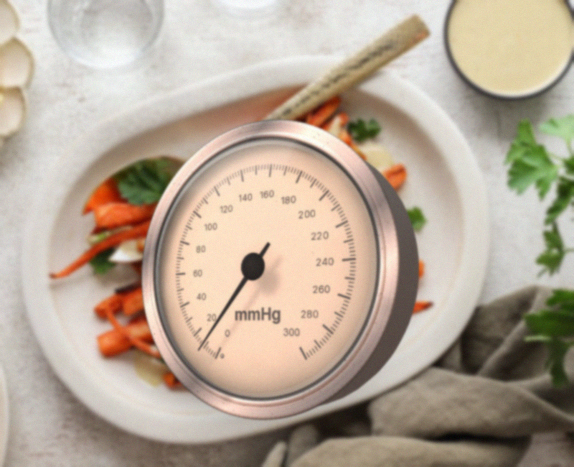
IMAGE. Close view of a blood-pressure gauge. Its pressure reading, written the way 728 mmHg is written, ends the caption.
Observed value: 10 mmHg
